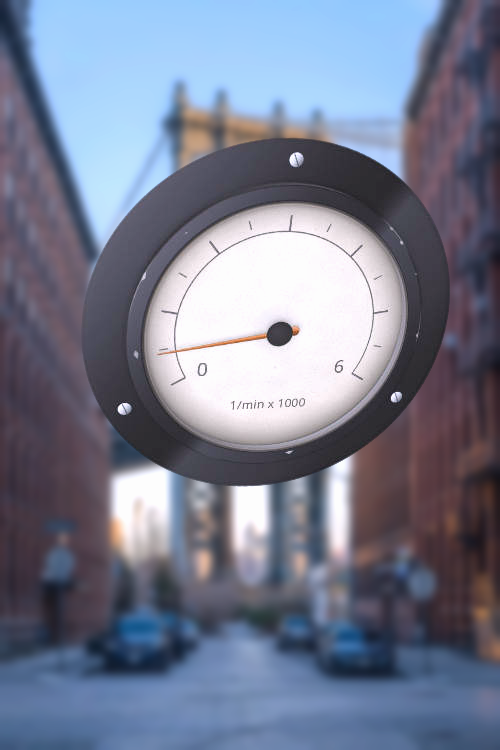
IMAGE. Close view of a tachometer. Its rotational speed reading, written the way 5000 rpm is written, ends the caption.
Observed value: 500 rpm
